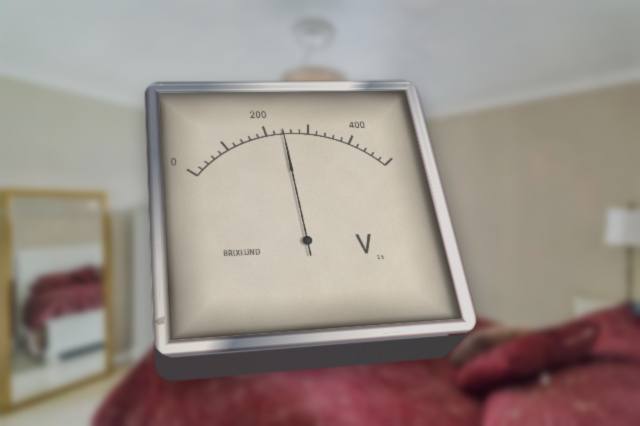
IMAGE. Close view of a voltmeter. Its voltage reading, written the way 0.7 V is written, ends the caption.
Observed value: 240 V
